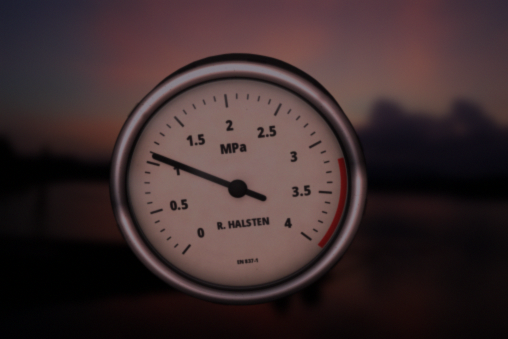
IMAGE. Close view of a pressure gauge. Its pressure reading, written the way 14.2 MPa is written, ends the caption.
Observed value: 1.1 MPa
